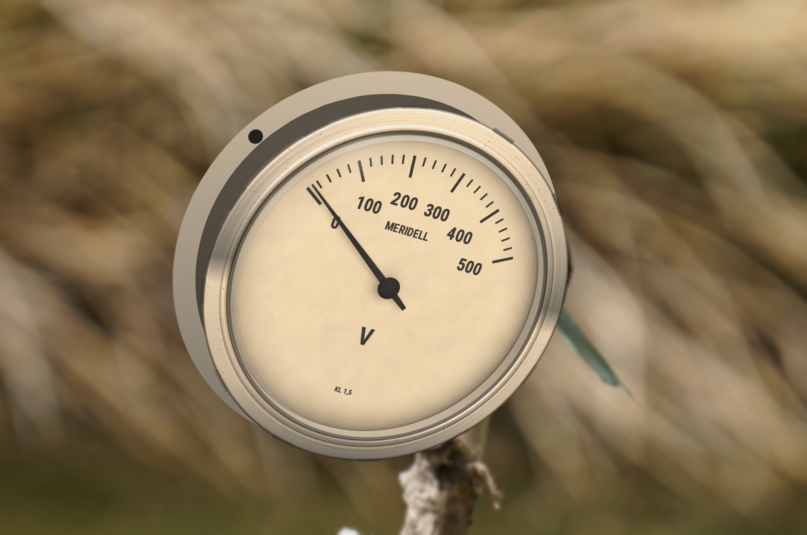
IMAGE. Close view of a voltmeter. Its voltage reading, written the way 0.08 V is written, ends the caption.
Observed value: 10 V
